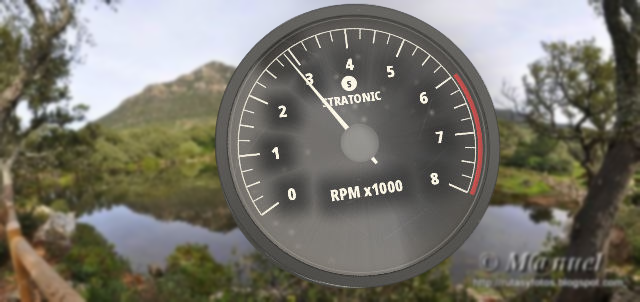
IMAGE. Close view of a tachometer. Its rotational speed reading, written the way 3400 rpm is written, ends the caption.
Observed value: 2875 rpm
